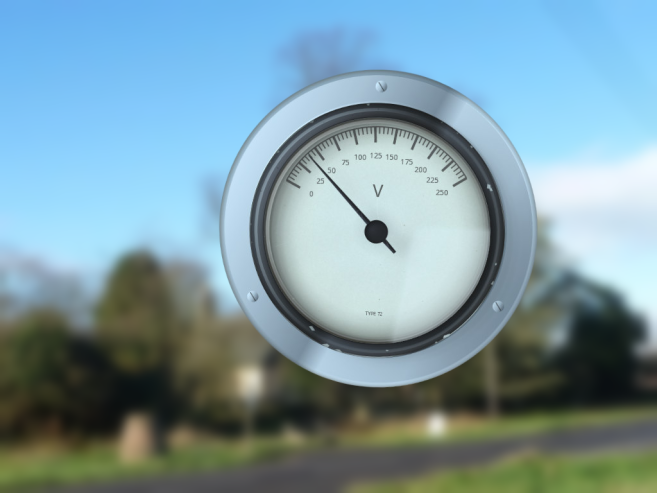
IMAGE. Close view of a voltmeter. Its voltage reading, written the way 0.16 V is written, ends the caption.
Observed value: 40 V
